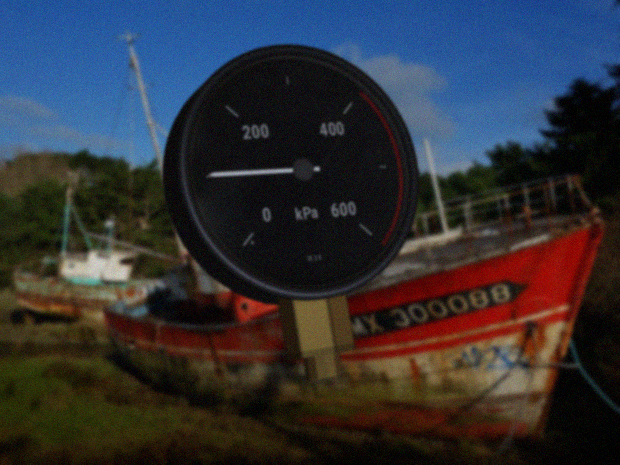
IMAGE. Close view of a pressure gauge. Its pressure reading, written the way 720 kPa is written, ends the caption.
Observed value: 100 kPa
